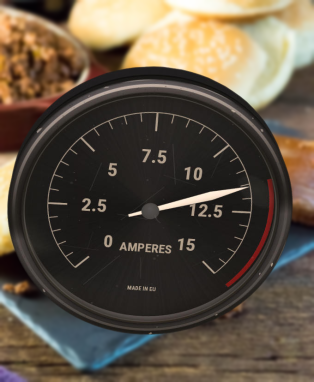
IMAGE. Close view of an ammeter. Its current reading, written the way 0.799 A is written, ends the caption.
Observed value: 11.5 A
